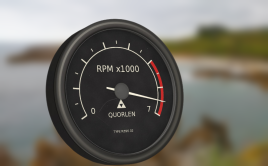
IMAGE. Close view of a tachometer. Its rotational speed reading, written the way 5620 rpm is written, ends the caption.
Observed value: 6500 rpm
